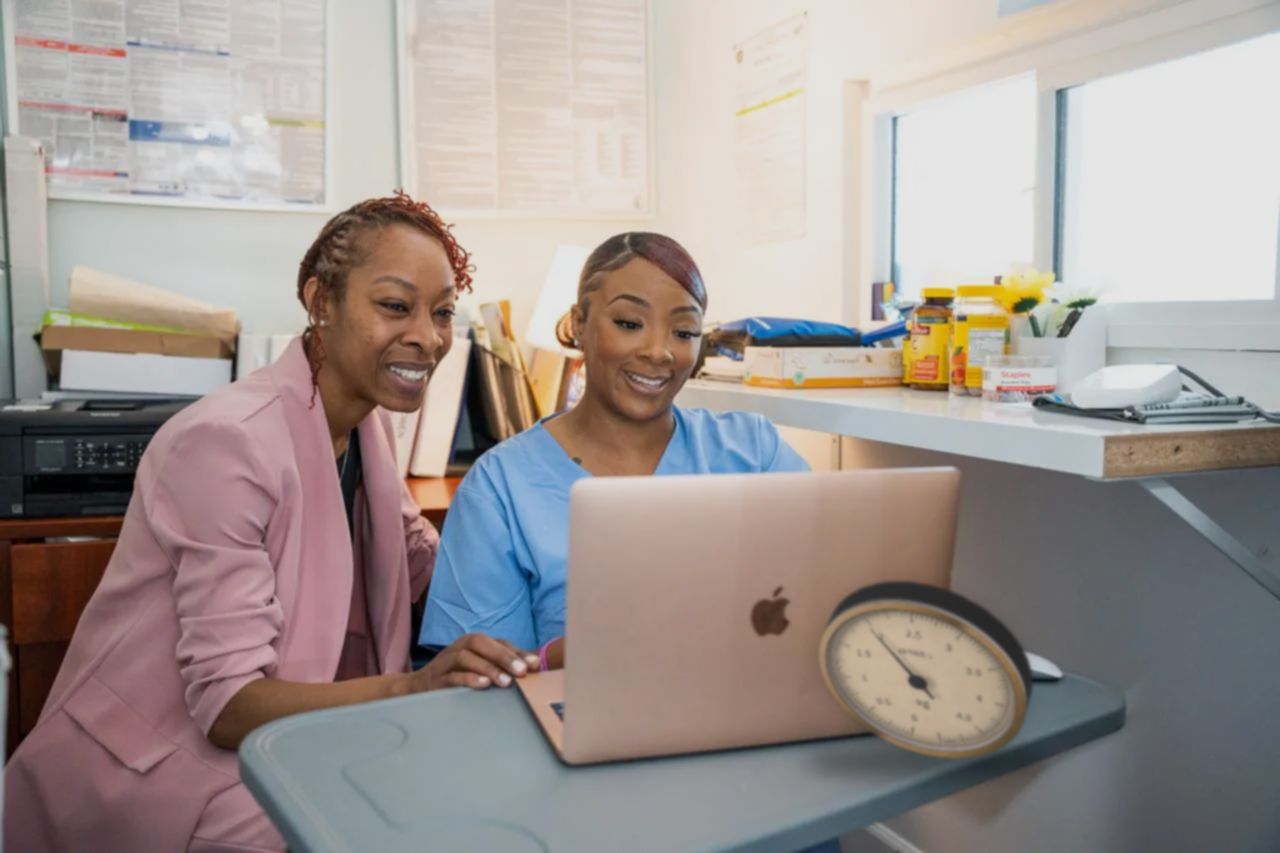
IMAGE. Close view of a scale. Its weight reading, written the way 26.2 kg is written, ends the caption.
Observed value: 2 kg
